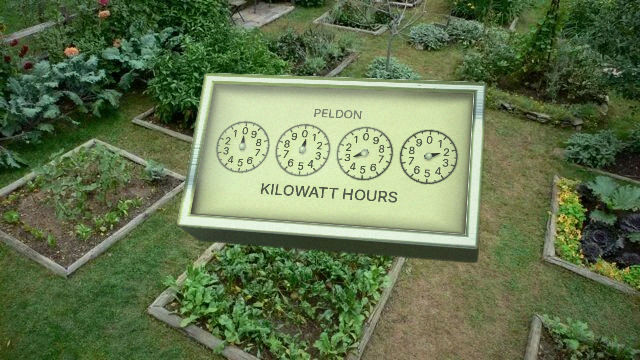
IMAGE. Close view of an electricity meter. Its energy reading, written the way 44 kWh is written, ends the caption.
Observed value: 32 kWh
